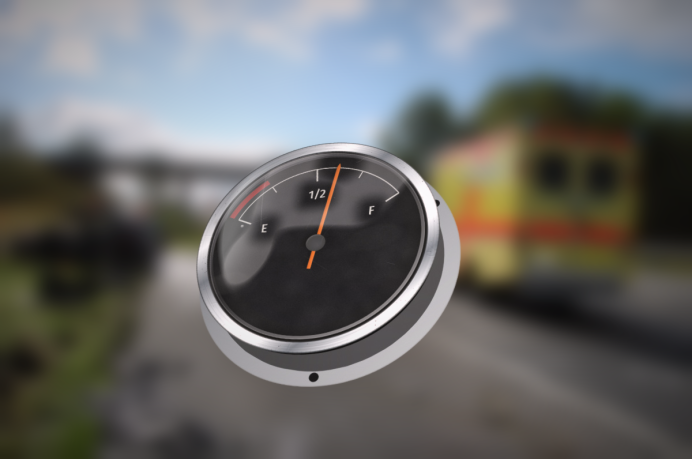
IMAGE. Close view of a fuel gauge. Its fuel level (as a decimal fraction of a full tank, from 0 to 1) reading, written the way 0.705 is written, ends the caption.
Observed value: 0.625
